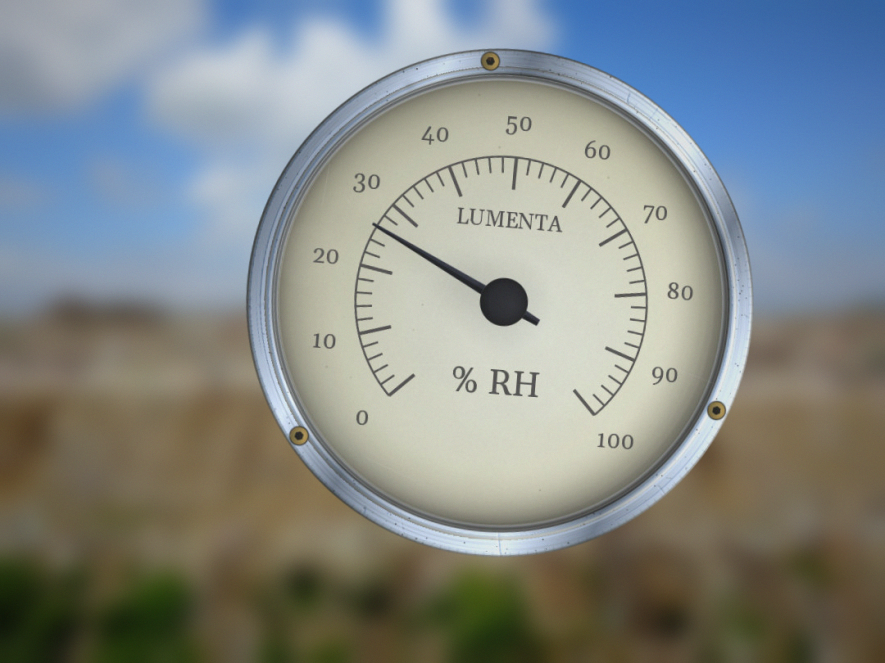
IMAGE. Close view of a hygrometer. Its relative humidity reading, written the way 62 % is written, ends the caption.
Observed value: 26 %
